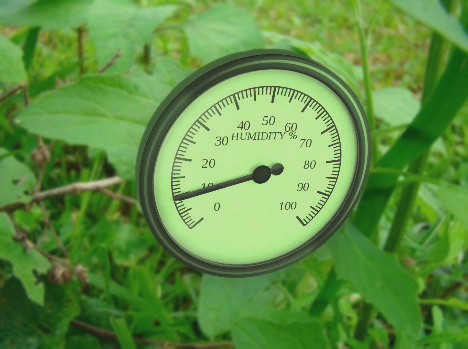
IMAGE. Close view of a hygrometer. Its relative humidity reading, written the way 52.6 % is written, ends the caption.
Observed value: 10 %
